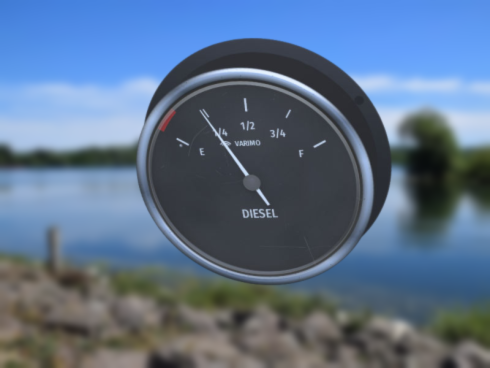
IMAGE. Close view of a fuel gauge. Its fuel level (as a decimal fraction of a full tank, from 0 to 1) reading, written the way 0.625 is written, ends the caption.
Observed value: 0.25
